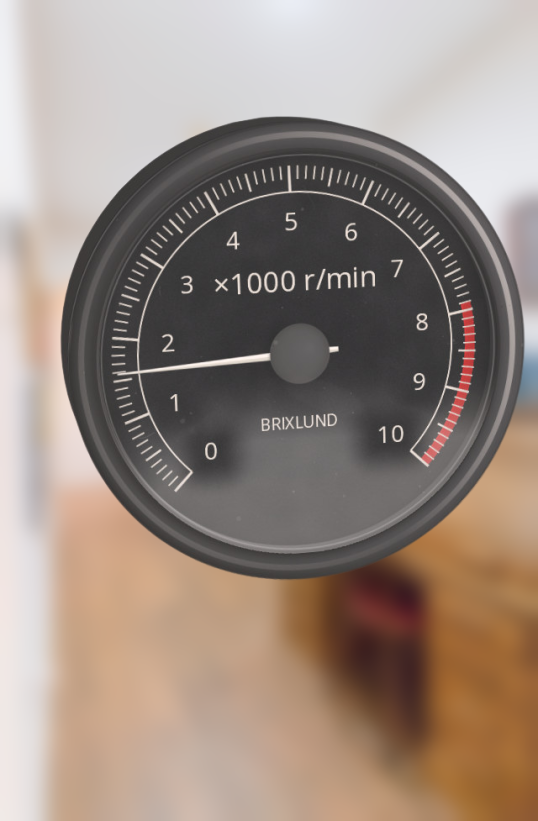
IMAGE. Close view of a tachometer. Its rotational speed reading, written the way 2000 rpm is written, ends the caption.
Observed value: 1600 rpm
